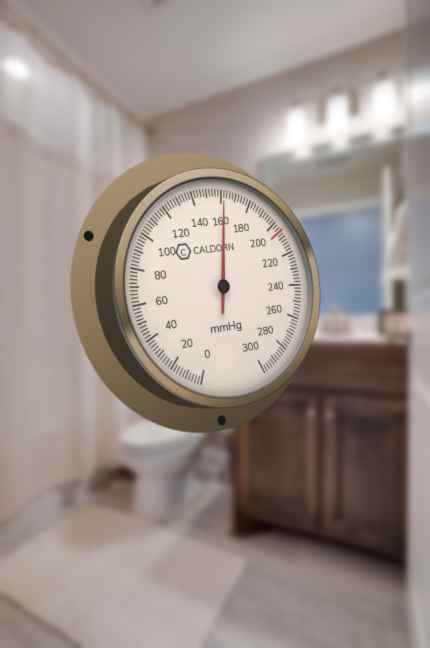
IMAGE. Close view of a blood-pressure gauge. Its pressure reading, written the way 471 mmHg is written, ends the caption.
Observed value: 160 mmHg
